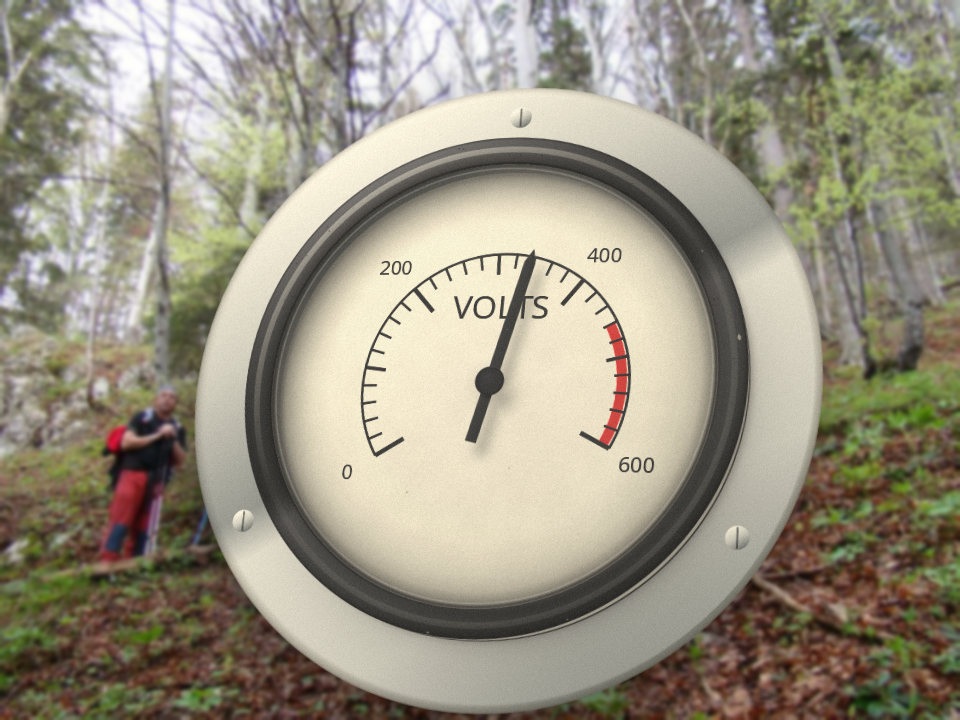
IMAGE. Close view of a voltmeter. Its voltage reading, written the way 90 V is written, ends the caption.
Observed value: 340 V
